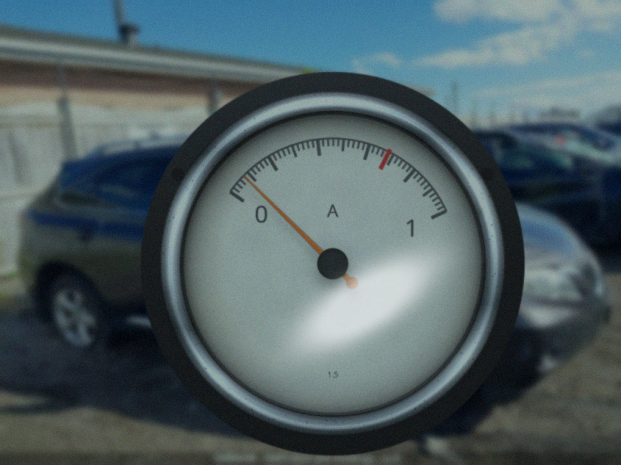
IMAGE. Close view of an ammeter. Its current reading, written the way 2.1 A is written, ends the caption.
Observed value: 0.08 A
